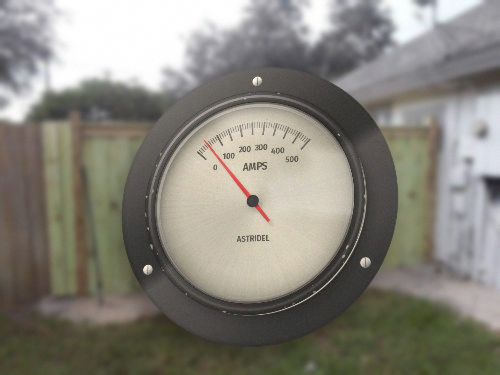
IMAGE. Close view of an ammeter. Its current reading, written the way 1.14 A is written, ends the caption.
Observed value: 50 A
